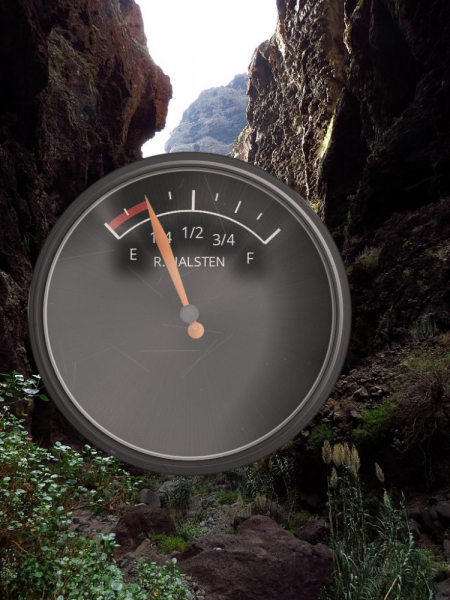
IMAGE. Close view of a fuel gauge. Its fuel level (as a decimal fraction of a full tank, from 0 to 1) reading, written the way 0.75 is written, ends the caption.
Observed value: 0.25
